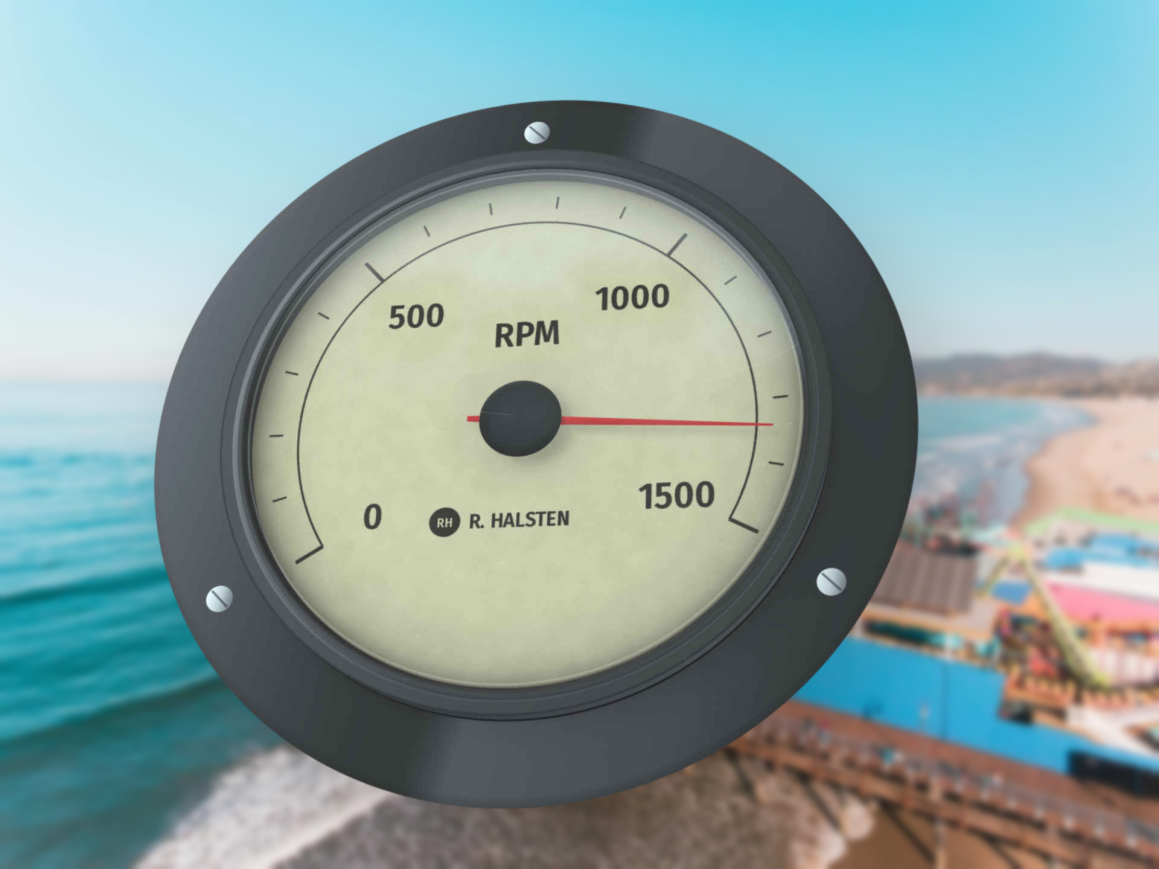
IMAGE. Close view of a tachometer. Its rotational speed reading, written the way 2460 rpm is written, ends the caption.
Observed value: 1350 rpm
